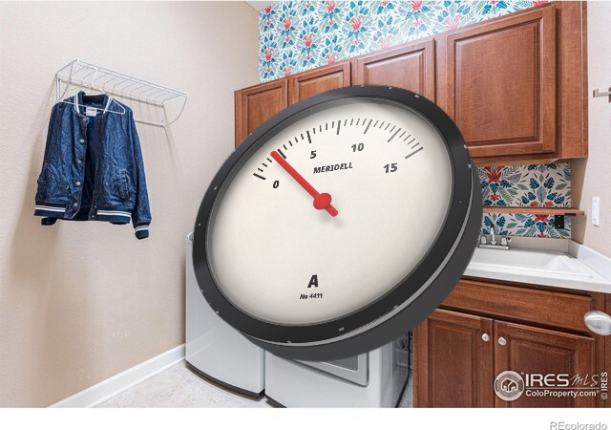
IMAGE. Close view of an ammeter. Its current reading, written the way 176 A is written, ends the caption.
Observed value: 2 A
